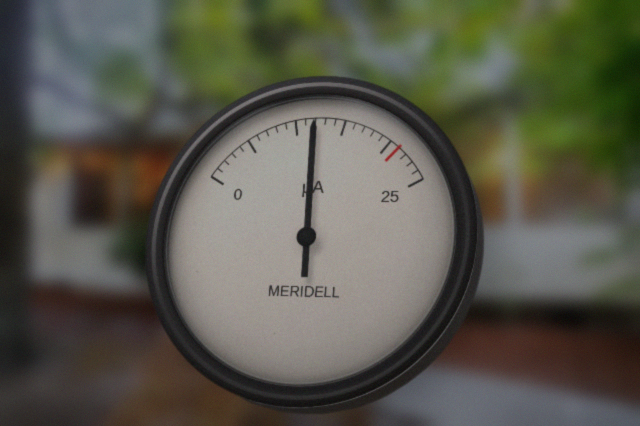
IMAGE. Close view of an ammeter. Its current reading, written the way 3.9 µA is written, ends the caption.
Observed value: 12 µA
